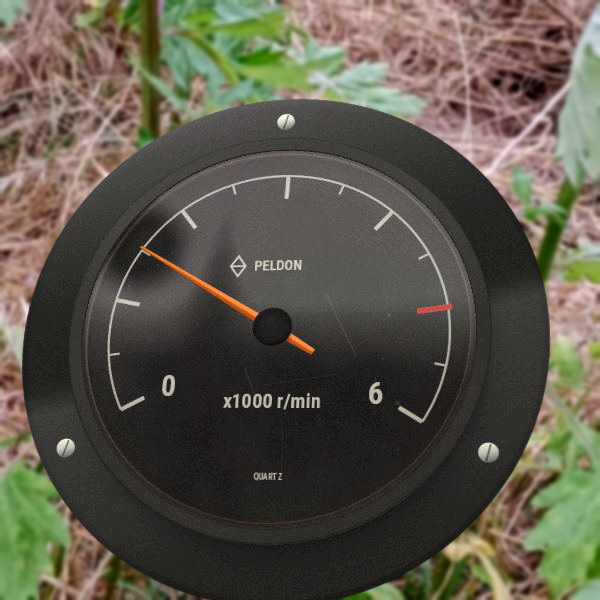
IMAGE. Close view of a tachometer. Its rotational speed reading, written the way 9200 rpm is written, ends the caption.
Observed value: 1500 rpm
